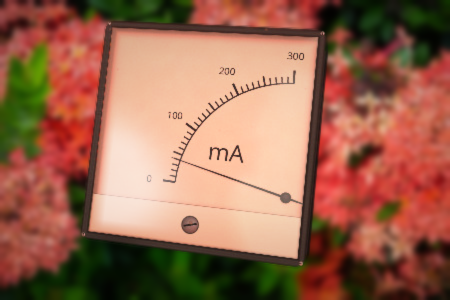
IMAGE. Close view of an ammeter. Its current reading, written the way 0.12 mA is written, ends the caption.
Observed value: 40 mA
